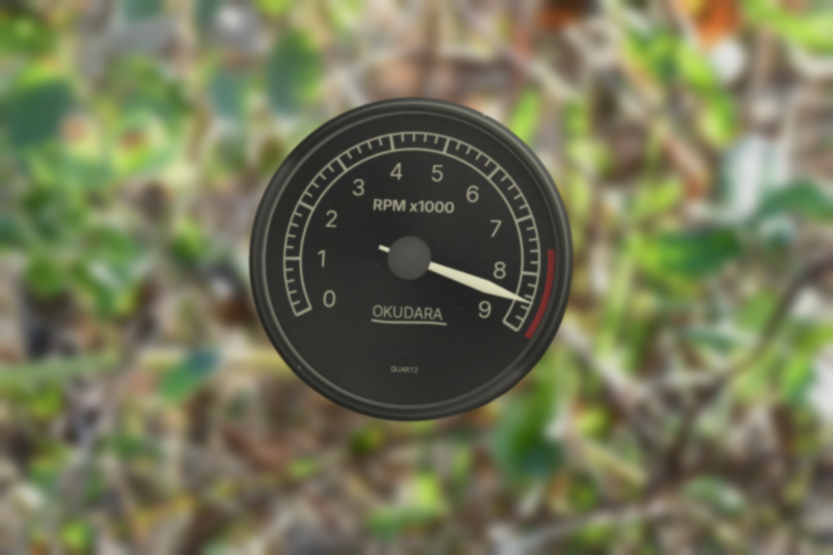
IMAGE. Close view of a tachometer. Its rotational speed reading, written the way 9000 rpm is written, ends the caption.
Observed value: 8500 rpm
